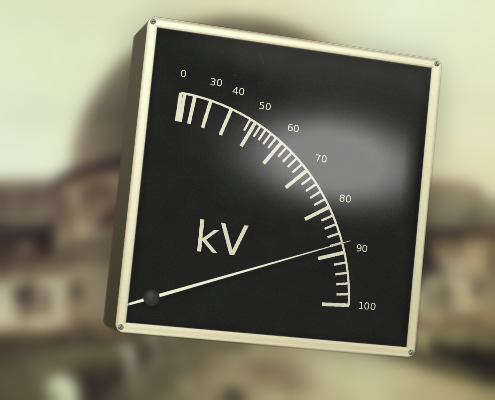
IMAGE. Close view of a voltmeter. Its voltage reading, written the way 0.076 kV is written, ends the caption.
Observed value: 88 kV
